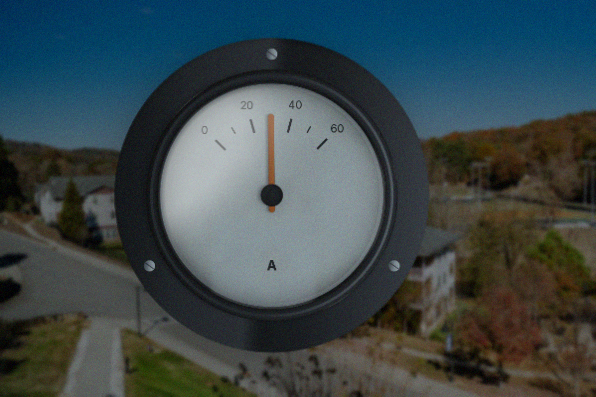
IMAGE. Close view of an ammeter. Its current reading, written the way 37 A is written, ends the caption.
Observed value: 30 A
